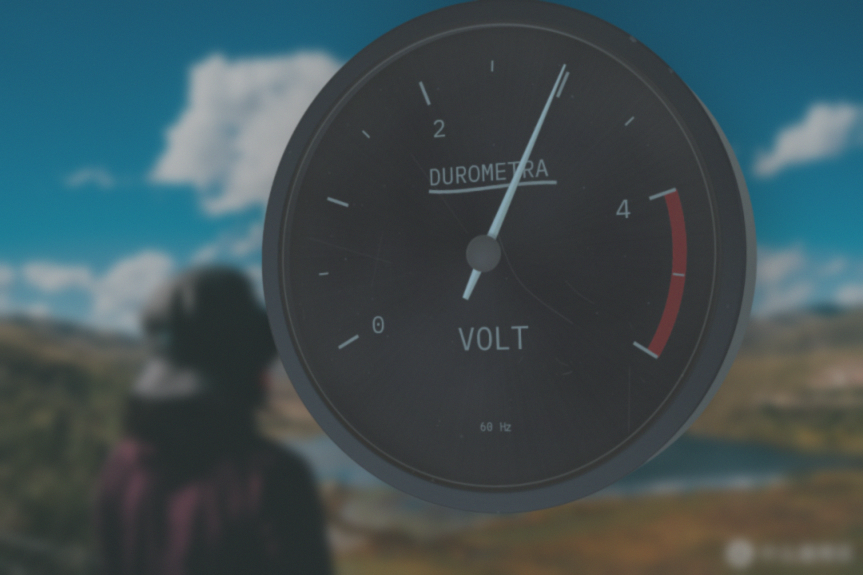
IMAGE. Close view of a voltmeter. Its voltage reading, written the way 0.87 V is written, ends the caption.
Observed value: 3 V
